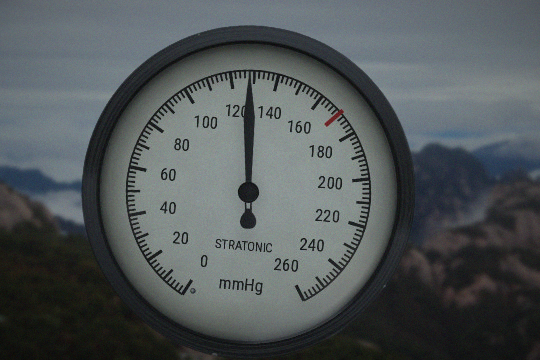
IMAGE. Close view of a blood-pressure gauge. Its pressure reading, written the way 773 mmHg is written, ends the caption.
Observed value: 128 mmHg
